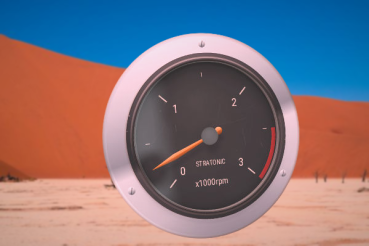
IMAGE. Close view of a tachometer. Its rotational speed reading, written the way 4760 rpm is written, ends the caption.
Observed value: 250 rpm
